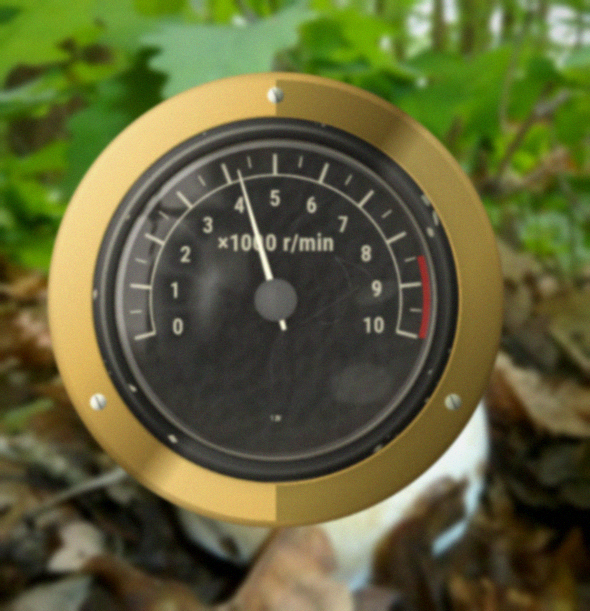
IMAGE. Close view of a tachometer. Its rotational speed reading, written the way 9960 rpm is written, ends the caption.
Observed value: 4250 rpm
